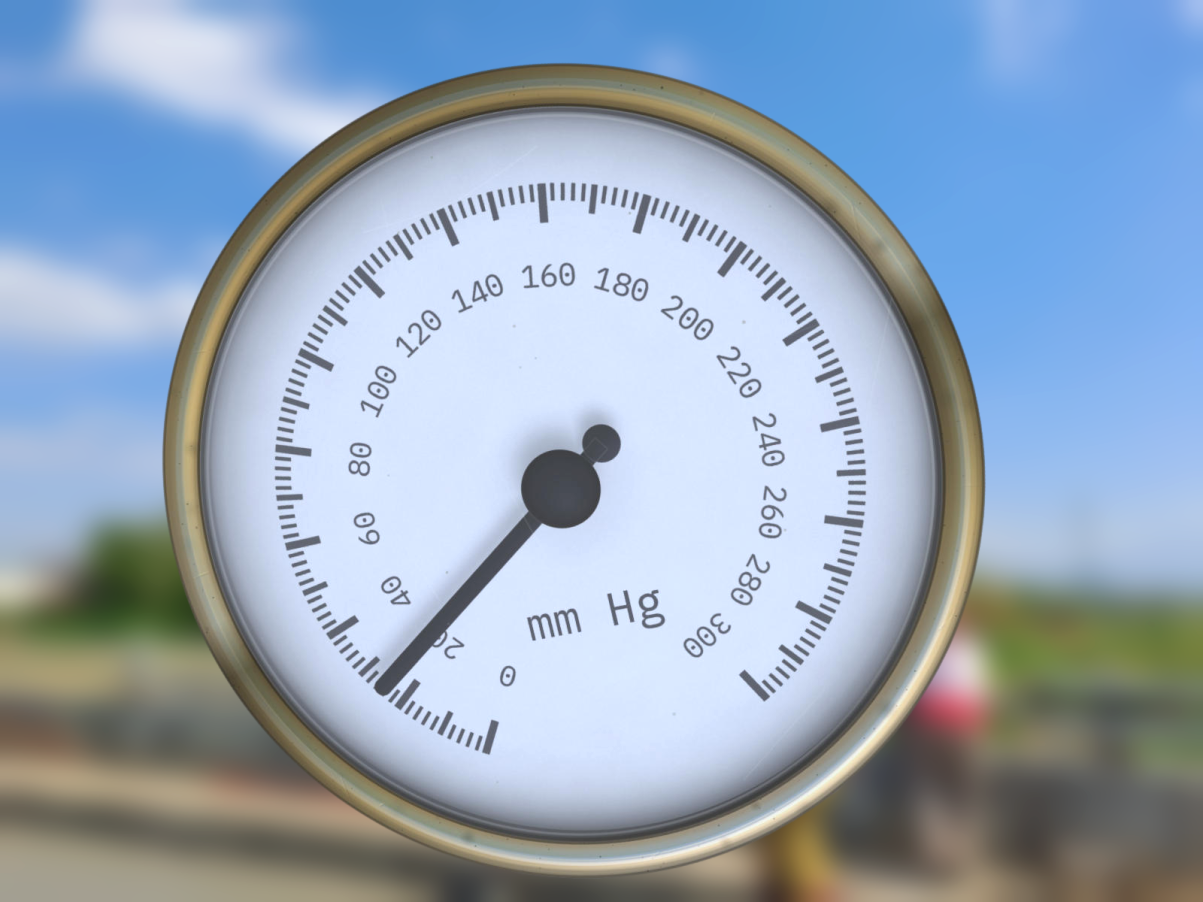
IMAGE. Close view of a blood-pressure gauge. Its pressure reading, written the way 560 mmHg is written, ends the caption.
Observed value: 25 mmHg
